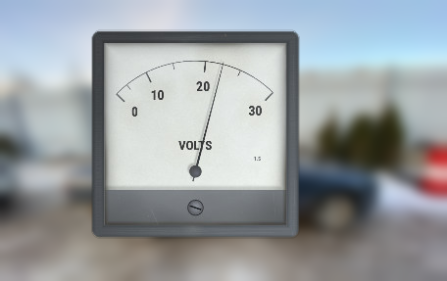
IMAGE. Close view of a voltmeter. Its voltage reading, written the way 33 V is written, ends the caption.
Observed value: 22.5 V
